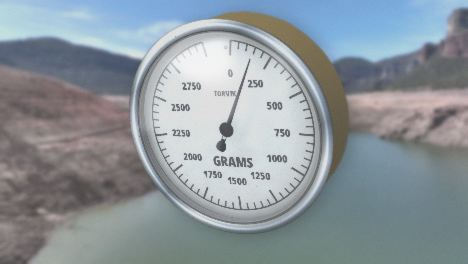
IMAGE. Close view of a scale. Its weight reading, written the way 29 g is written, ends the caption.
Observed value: 150 g
